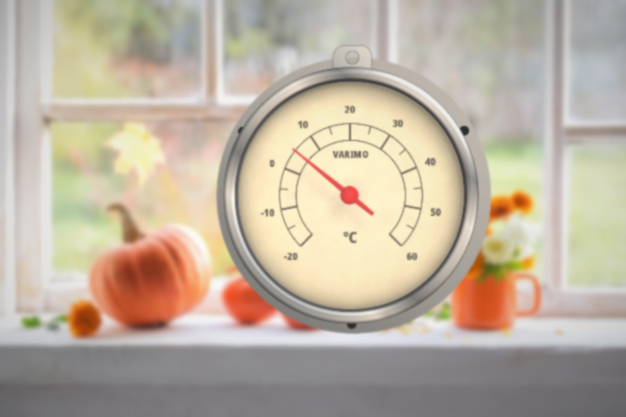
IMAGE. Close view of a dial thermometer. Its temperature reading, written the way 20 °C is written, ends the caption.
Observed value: 5 °C
